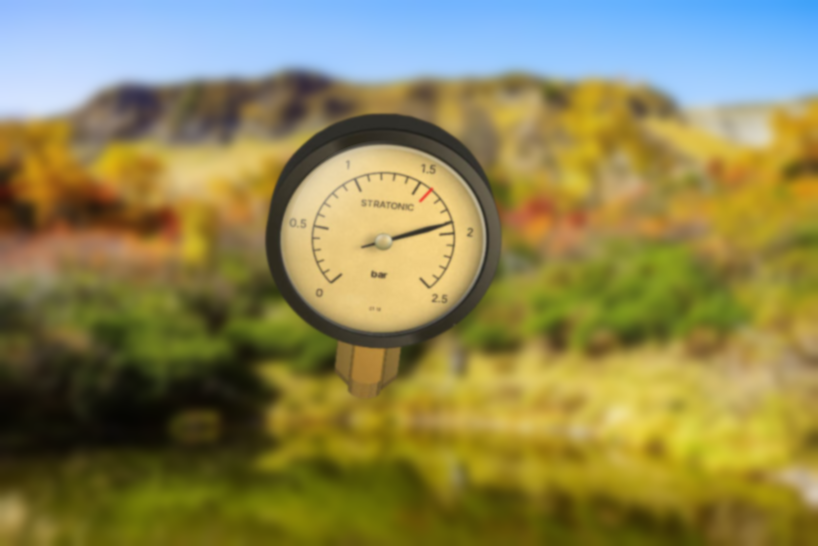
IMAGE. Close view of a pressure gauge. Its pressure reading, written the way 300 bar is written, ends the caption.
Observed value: 1.9 bar
